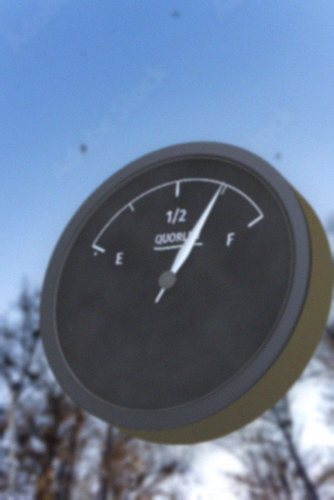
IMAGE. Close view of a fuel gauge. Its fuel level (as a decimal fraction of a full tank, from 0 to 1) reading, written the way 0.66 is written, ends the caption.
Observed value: 0.75
